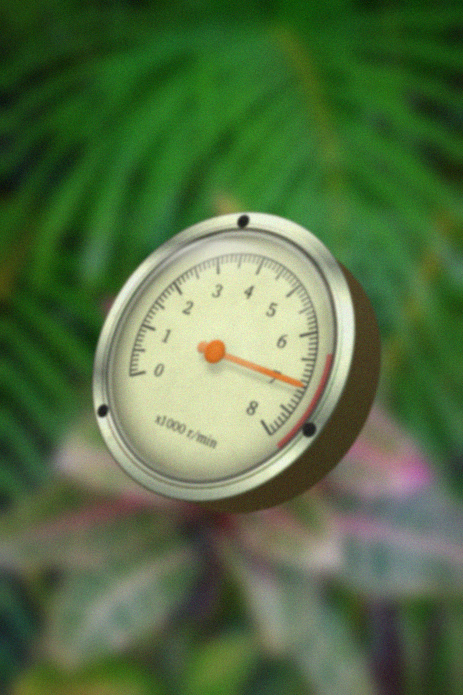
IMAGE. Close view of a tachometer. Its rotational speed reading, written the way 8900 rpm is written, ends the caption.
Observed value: 7000 rpm
